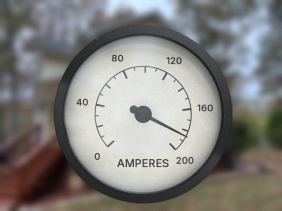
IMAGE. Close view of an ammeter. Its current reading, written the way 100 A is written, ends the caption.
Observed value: 185 A
